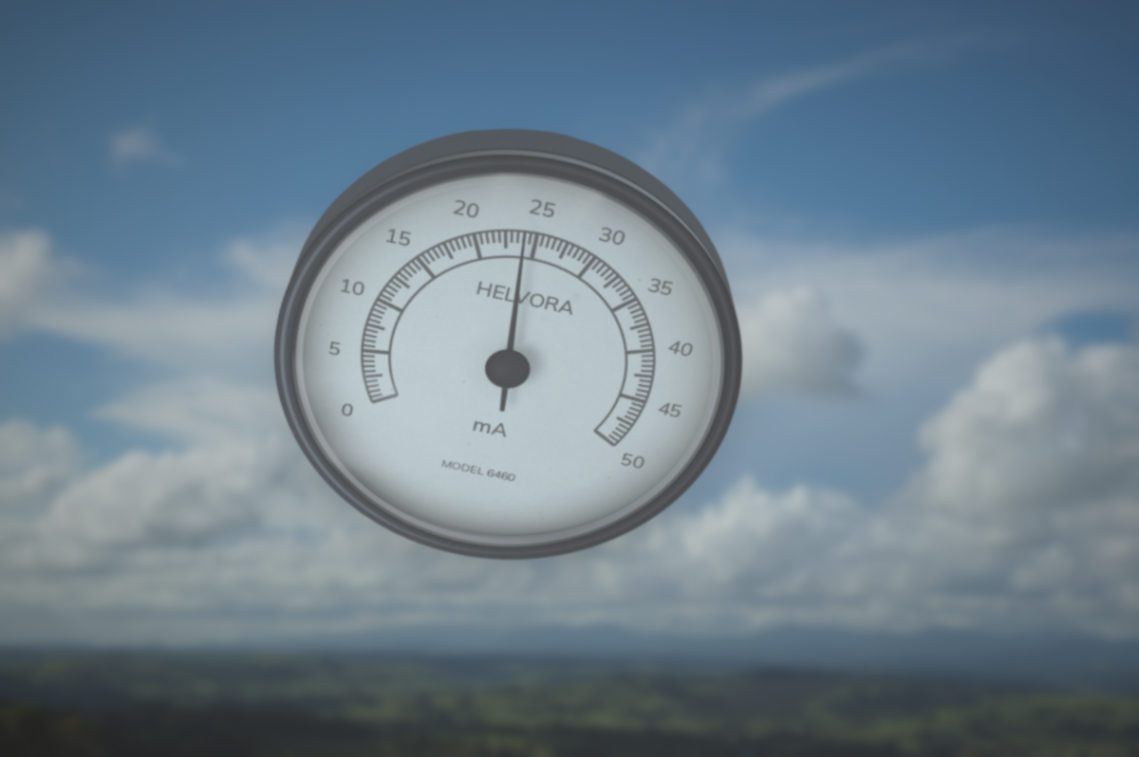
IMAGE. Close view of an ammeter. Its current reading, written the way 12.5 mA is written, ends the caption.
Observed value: 24 mA
